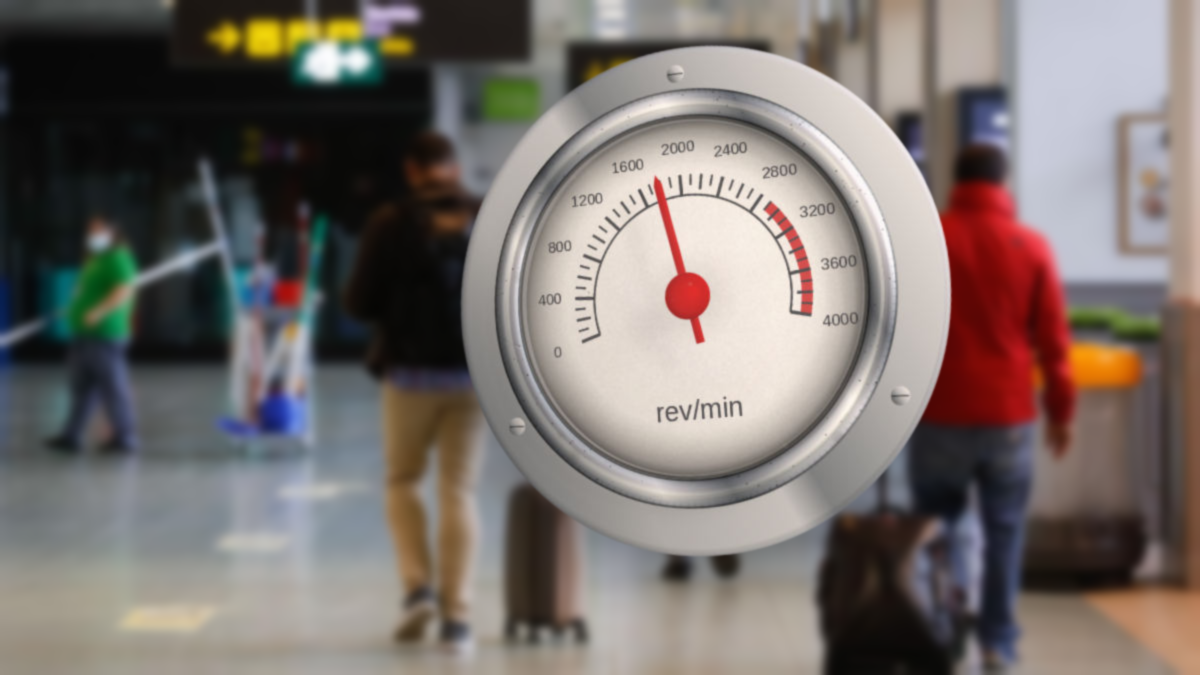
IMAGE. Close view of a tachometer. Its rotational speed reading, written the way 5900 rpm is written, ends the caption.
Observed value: 1800 rpm
